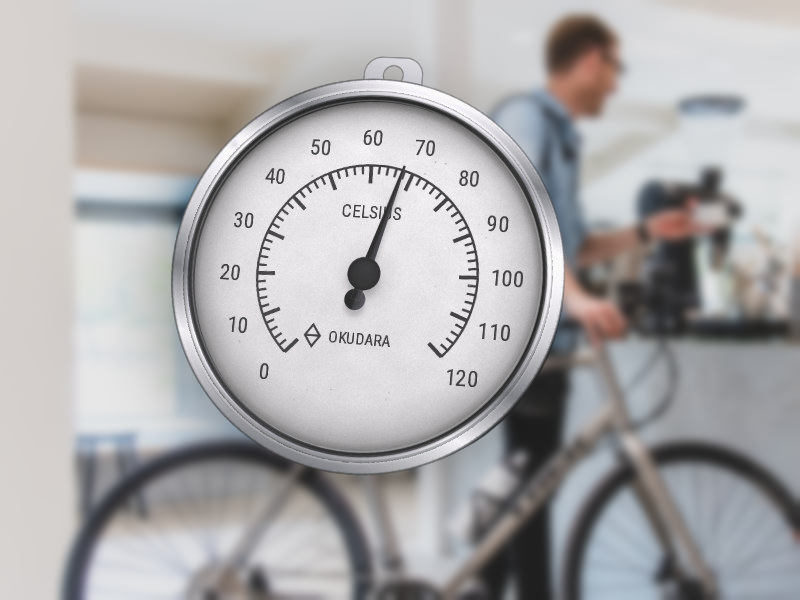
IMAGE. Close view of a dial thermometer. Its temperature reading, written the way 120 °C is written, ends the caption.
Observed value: 68 °C
